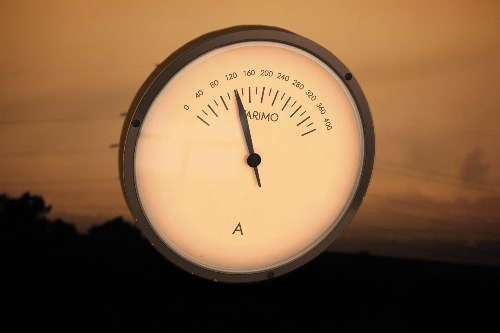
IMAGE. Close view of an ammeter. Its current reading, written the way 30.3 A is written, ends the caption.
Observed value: 120 A
